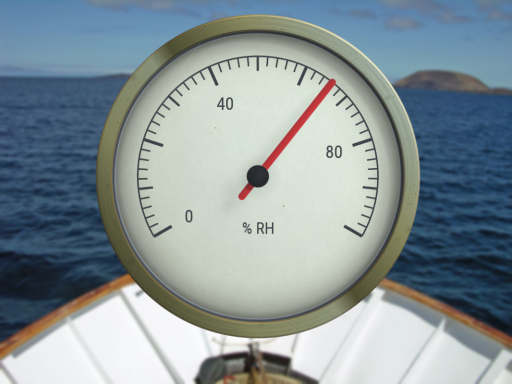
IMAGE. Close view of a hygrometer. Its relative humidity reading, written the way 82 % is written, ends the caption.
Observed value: 66 %
